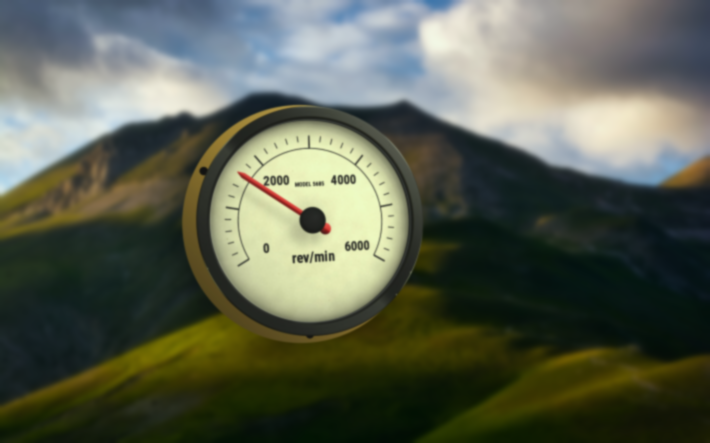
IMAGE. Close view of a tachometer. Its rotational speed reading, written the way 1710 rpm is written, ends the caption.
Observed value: 1600 rpm
